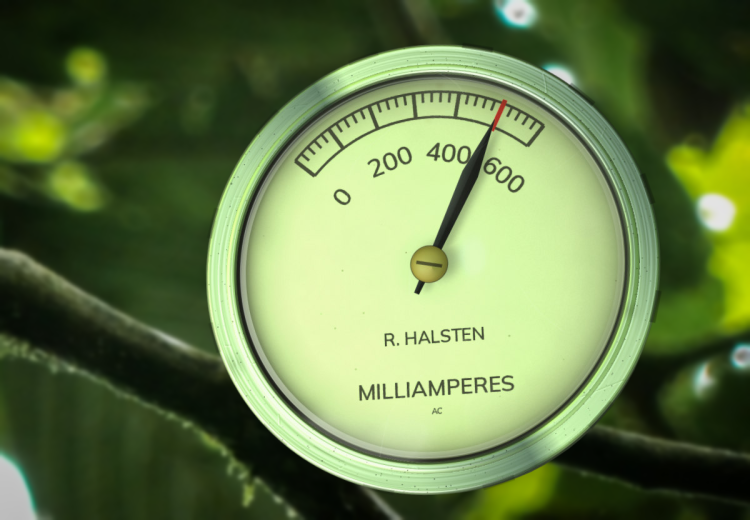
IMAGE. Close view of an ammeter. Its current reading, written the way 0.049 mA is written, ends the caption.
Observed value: 500 mA
